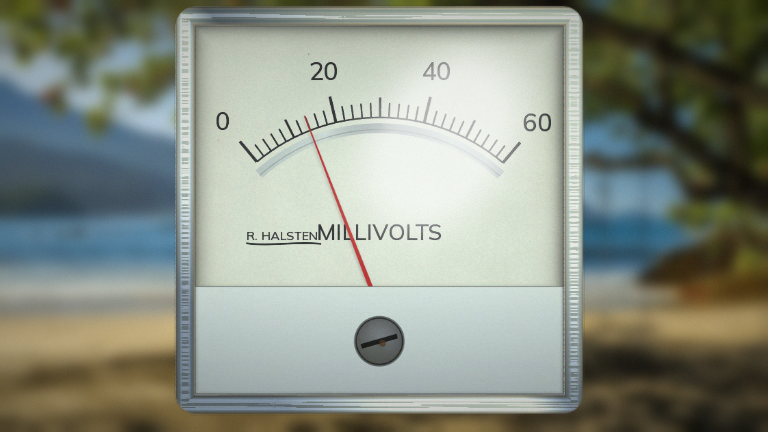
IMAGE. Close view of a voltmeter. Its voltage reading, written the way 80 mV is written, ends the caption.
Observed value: 14 mV
